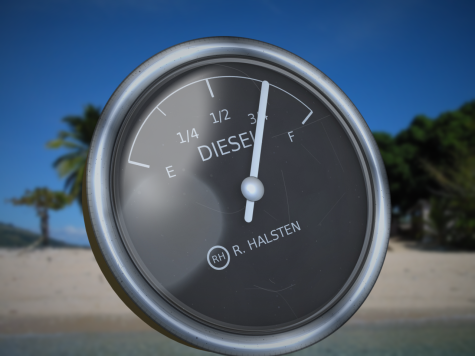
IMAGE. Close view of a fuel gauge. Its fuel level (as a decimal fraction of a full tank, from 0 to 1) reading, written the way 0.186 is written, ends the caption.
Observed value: 0.75
